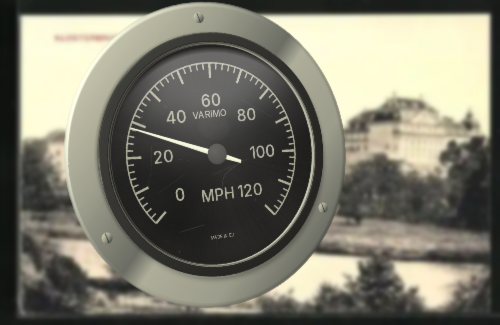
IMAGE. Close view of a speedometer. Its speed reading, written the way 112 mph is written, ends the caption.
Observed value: 28 mph
